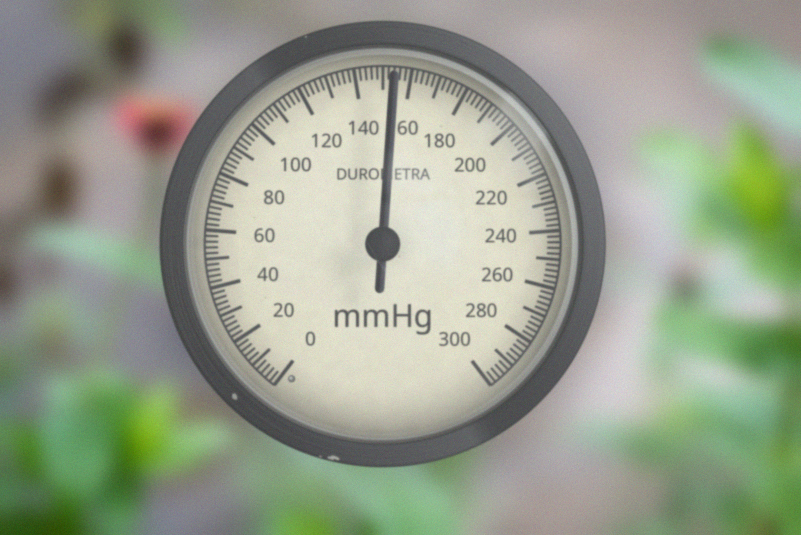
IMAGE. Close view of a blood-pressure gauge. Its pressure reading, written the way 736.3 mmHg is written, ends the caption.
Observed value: 154 mmHg
